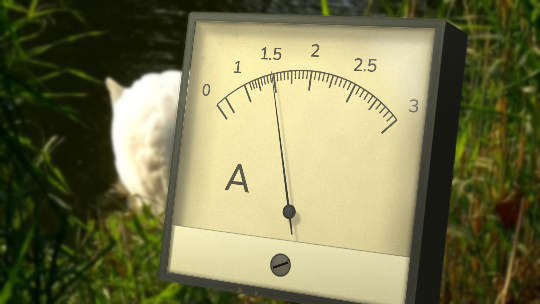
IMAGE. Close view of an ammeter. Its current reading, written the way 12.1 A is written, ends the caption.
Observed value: 1.5 A
